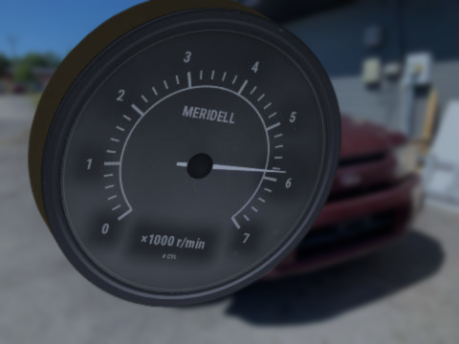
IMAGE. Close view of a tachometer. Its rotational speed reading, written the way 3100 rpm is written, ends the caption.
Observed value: 5800 rpm
